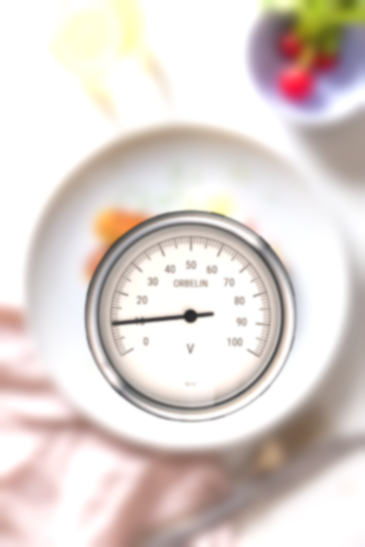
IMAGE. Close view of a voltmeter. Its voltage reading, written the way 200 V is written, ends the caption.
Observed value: 10 V
